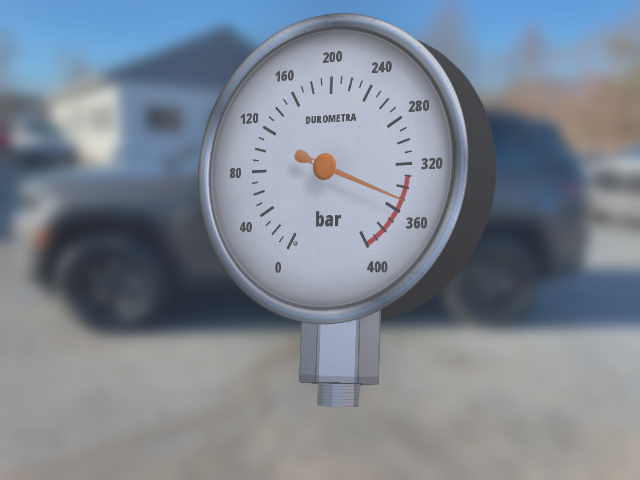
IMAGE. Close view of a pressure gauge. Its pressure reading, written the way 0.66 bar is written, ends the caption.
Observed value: 350 bar
